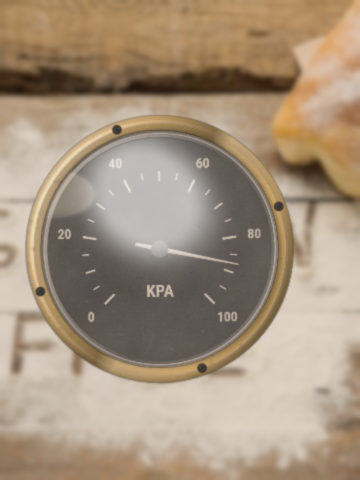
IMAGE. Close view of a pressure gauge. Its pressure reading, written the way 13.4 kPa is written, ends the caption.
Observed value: 87.5 kPa
